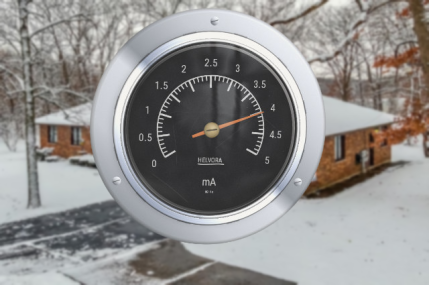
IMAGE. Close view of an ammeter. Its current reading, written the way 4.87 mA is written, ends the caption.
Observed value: 4 mA
